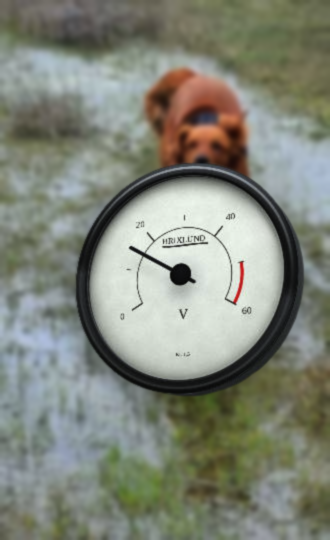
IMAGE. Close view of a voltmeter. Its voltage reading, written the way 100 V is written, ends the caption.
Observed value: 15 V
